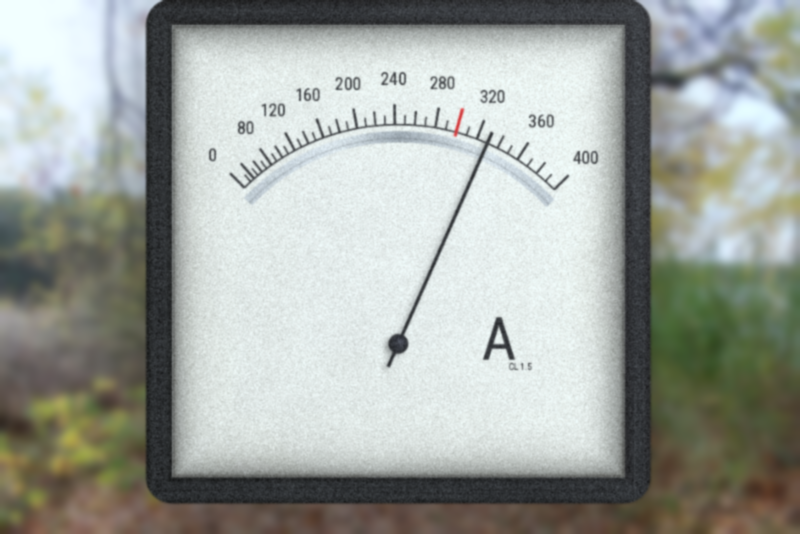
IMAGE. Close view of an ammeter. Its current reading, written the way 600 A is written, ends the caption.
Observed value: 330 A
